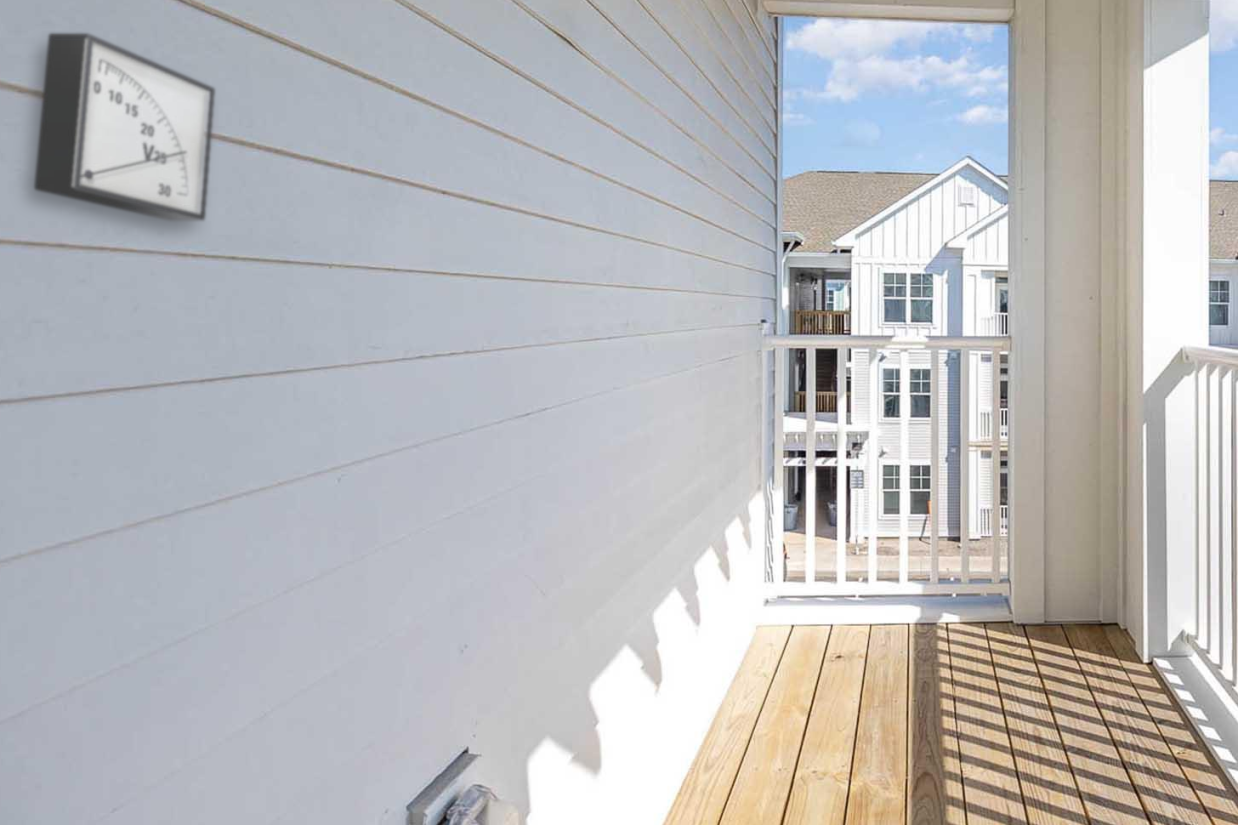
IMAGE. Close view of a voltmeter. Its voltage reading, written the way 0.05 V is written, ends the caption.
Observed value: 25 V
